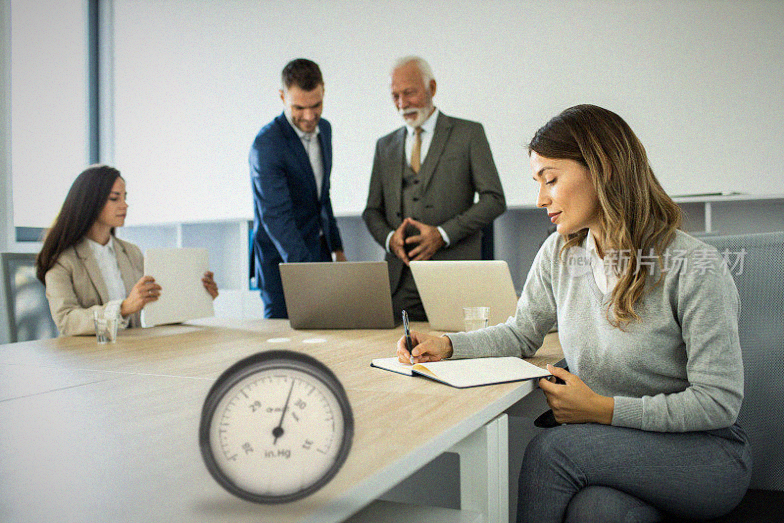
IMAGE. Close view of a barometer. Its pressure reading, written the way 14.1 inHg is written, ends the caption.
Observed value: 29.7 inHg
